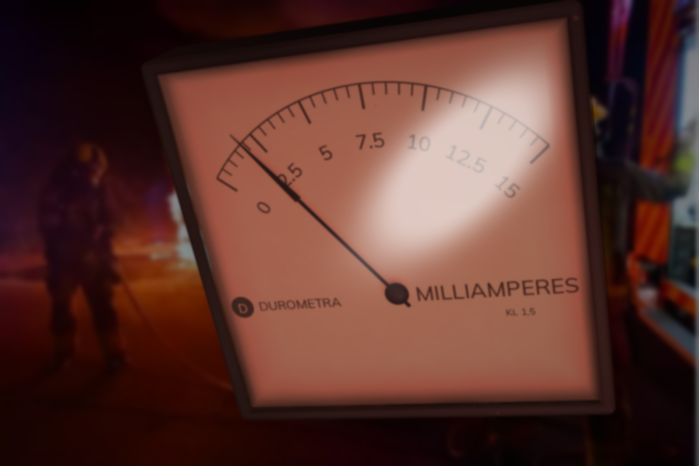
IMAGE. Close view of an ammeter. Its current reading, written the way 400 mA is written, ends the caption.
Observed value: 2 mA
